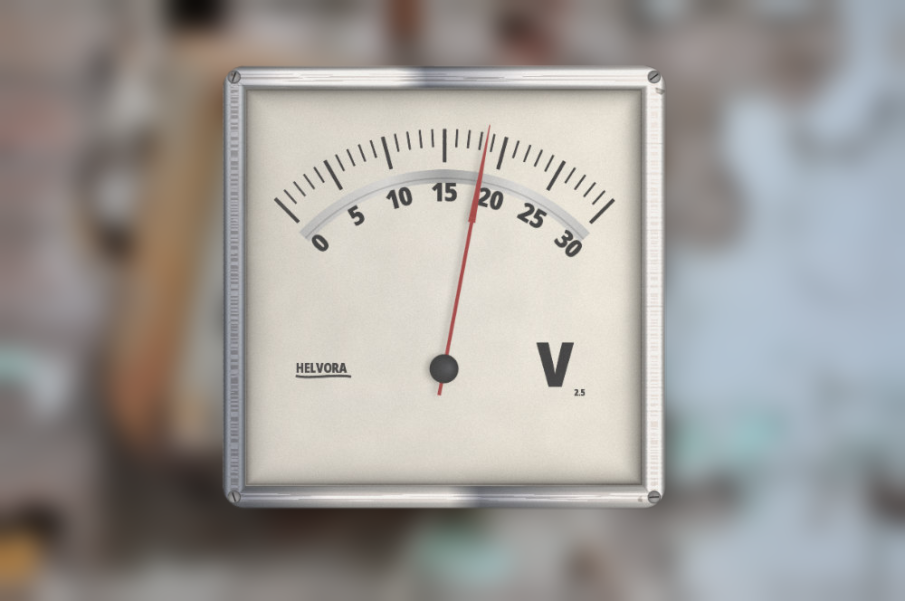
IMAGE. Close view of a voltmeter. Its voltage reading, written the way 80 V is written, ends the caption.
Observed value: 18.5 V
